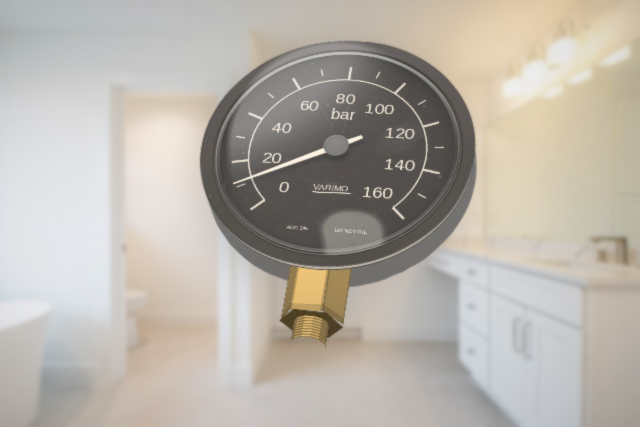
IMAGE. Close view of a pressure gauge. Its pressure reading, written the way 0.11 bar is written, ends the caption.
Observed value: 10 bar
